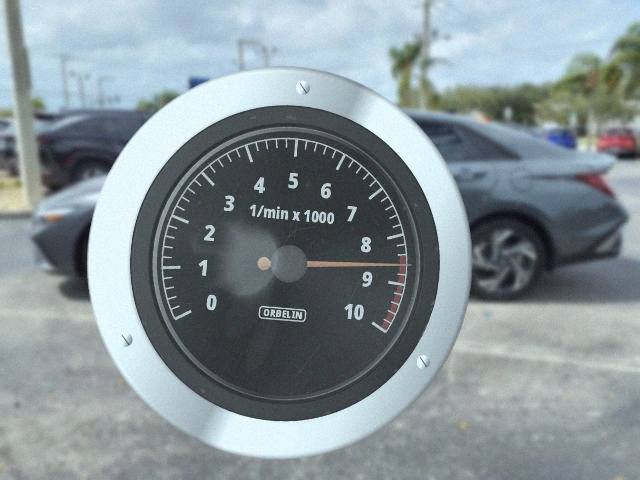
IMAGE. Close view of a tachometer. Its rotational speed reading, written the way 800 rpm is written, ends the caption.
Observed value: 8600 rpm
